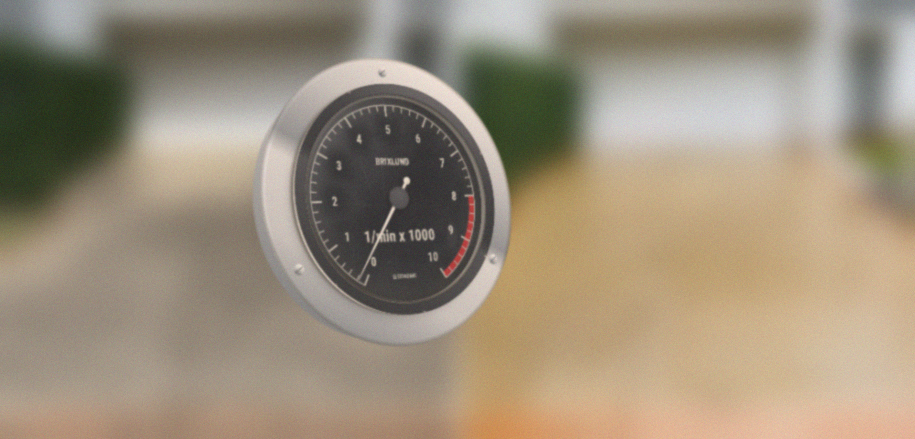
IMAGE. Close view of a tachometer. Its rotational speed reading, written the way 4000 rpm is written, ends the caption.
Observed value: 200 rpm
